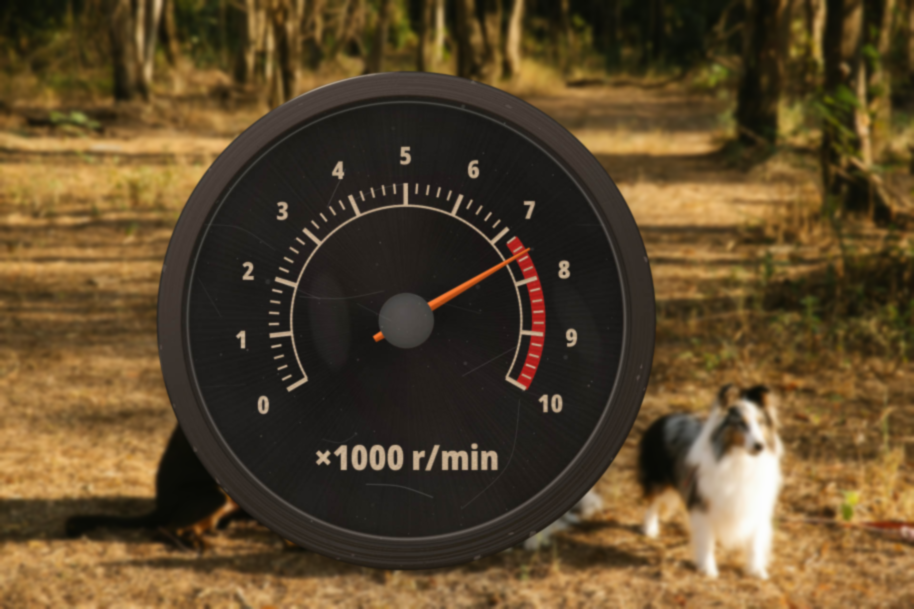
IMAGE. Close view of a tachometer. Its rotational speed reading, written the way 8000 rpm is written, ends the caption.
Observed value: 7500 rpm
